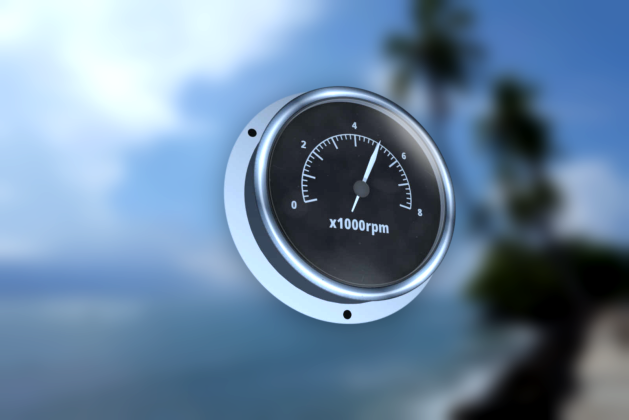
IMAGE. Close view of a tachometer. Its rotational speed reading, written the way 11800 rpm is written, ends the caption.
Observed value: 5000 rpm
